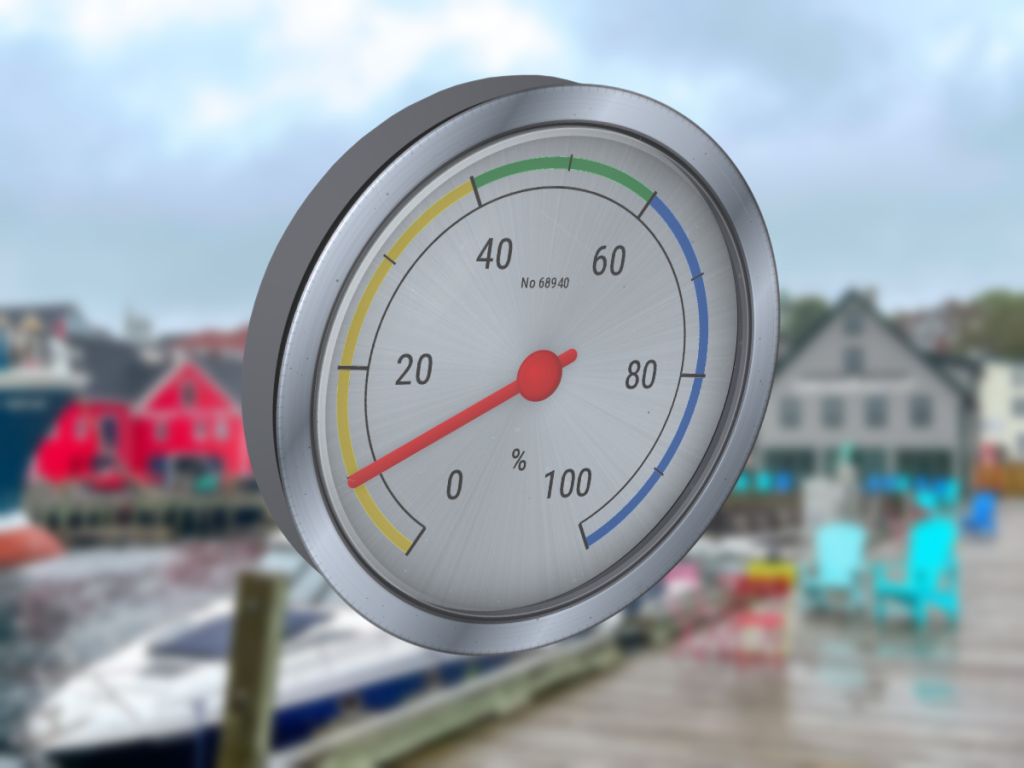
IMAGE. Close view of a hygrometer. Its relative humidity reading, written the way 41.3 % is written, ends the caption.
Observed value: 10 %
